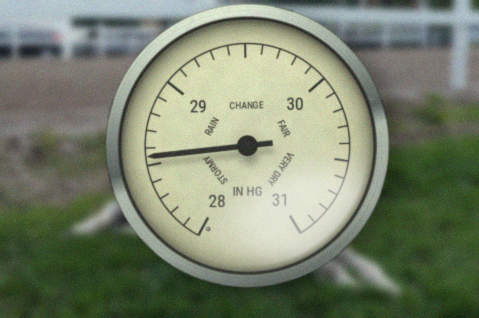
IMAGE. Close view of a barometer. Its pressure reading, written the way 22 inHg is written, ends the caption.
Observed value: 28.55 inHg
